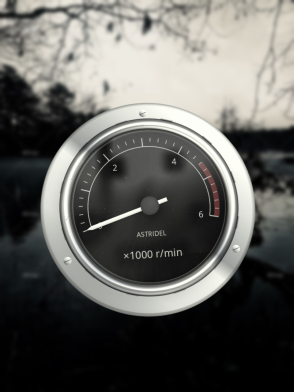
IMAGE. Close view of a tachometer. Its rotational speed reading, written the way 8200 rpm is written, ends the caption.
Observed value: 0 rpm
